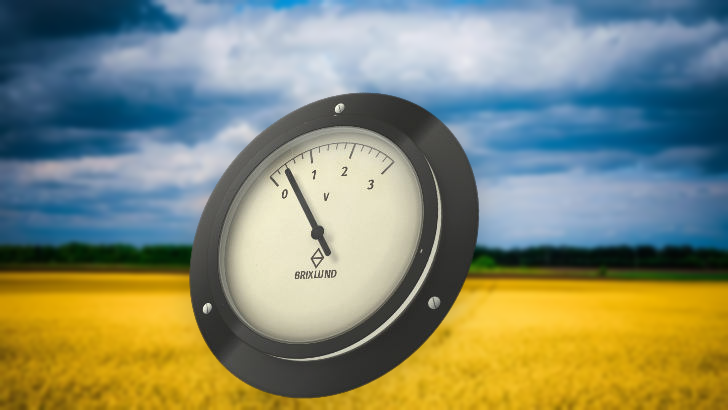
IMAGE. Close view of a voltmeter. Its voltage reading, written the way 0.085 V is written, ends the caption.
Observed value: 0.4 V
